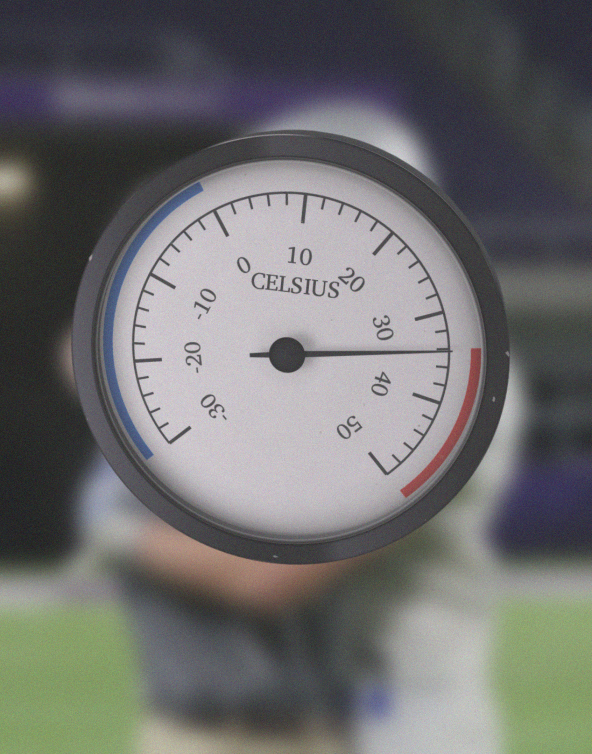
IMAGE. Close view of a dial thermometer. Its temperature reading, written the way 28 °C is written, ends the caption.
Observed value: 34 °C
